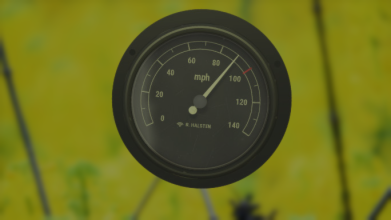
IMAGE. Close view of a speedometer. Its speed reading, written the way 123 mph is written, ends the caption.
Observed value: 90 mph
